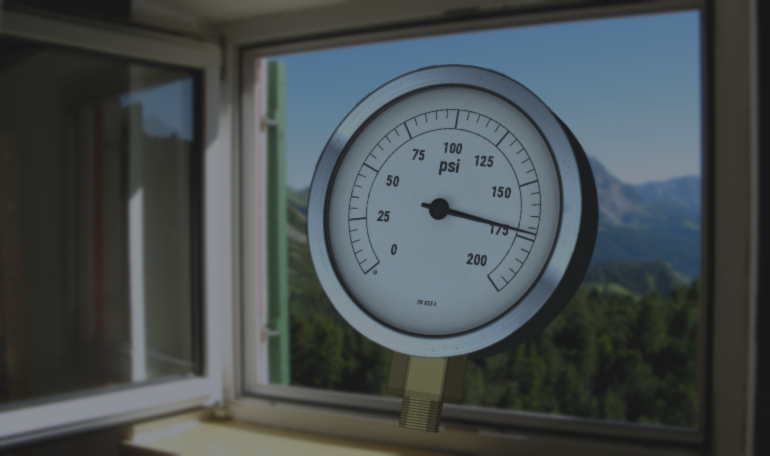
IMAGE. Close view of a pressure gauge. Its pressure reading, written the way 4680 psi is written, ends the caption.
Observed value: 172.5 psi
